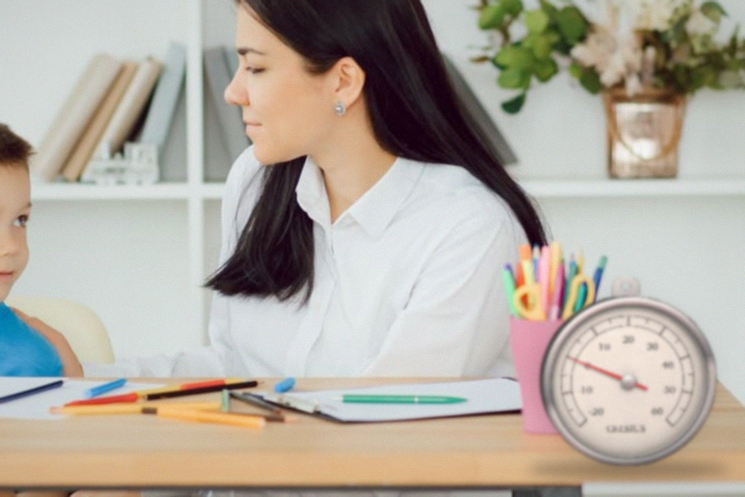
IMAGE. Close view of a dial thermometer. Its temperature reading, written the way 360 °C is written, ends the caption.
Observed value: 0 °C
